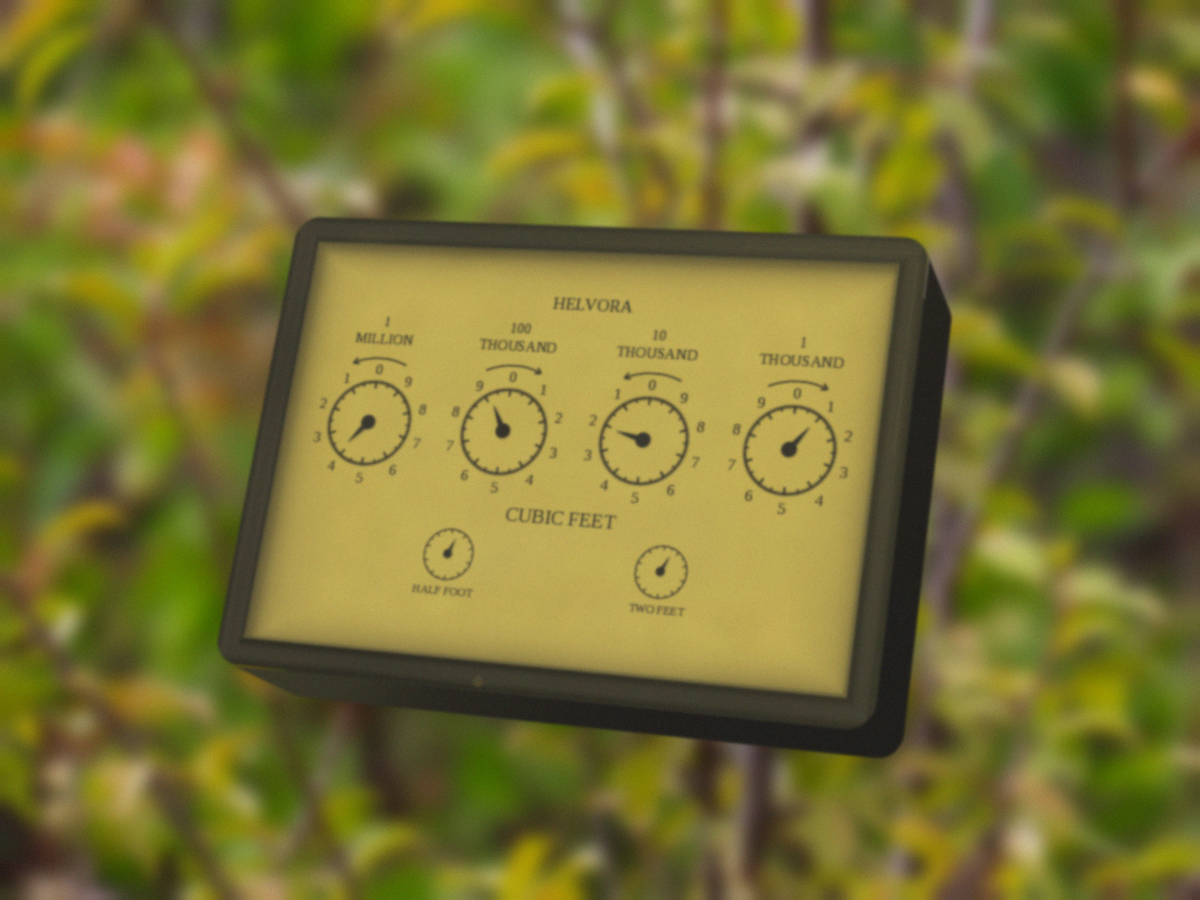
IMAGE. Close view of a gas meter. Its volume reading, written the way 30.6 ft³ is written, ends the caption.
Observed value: 392100 ft³
